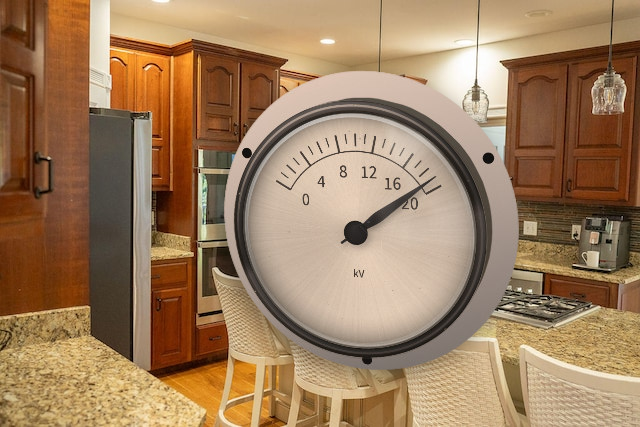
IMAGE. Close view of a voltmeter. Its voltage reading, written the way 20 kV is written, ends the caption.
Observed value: 19 kV
